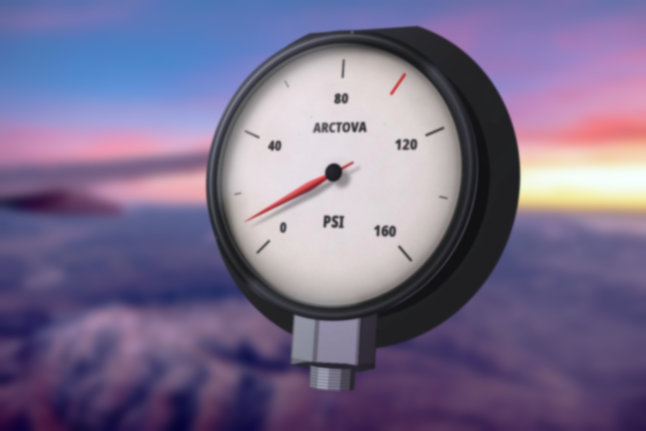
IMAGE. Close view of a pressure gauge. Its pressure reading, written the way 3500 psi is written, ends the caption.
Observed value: 10 psi
